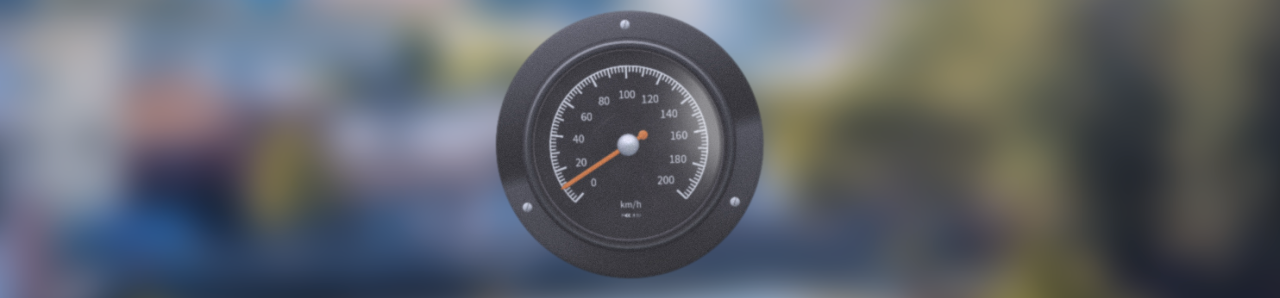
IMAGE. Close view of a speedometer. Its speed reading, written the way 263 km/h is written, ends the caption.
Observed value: 10 km/h
